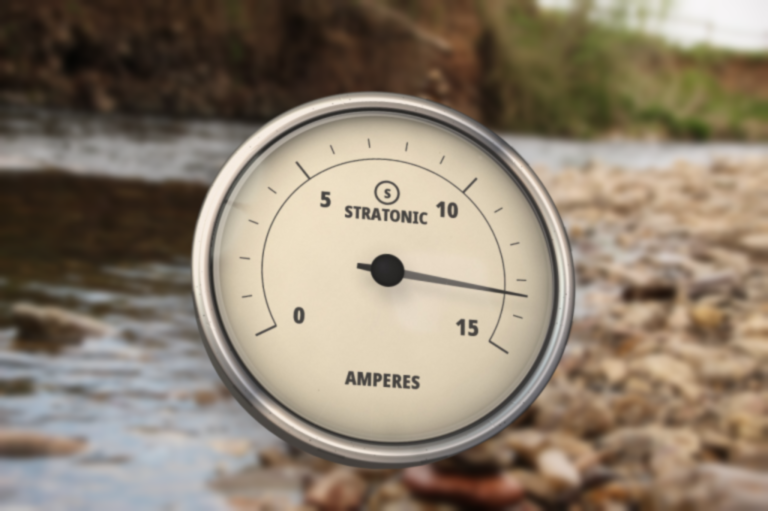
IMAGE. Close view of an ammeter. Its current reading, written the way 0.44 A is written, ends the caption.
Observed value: 13.5 A
